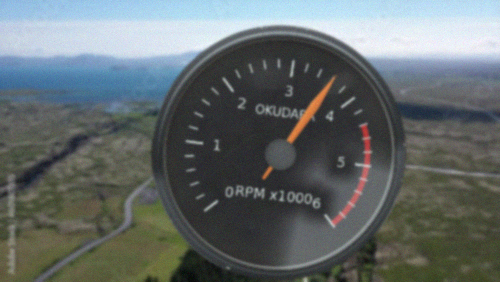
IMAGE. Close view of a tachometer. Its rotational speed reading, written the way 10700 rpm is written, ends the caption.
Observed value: 3600 rpm
